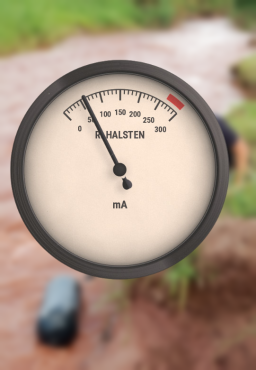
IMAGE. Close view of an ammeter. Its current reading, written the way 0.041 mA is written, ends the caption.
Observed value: 60 mA
